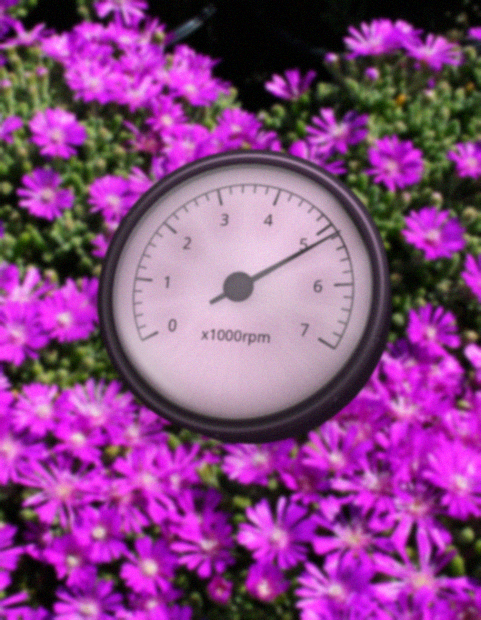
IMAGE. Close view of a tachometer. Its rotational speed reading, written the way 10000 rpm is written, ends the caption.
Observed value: 5200 rpm
